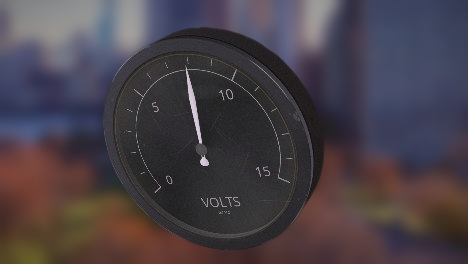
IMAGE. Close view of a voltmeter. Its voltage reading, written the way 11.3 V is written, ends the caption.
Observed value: 8 V
